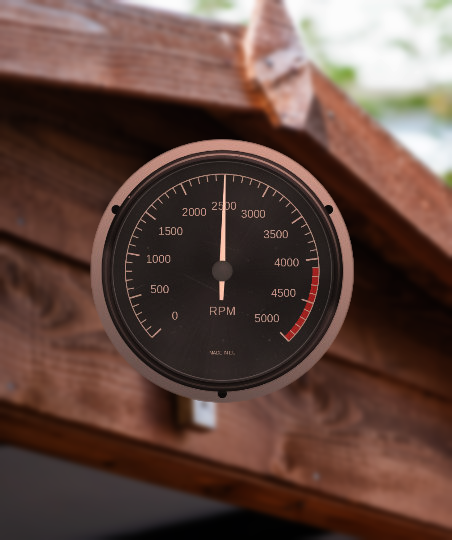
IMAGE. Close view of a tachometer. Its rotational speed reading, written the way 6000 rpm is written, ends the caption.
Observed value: 2500 rpm
